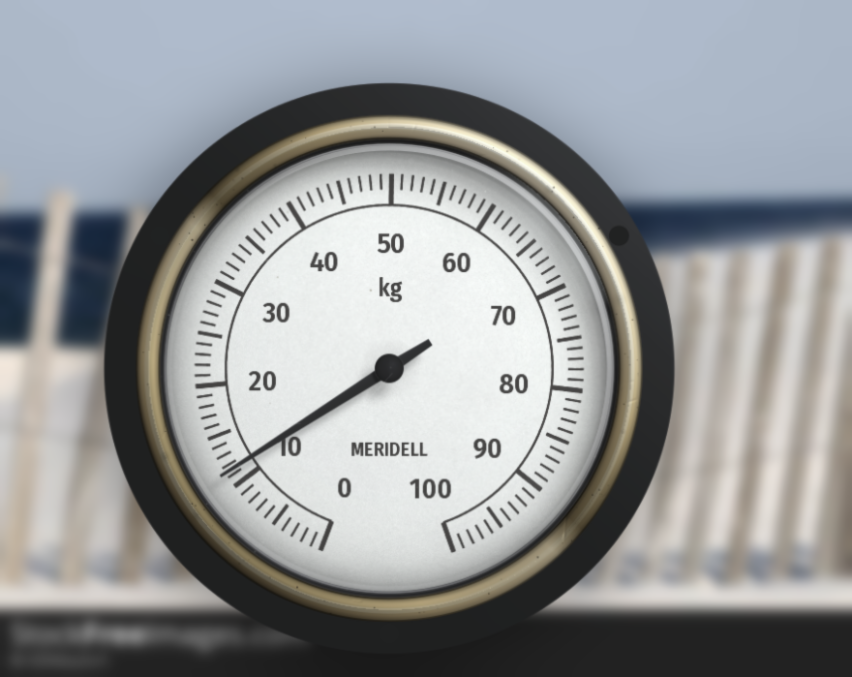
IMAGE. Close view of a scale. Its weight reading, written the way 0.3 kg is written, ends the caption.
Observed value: 11.5 kg
